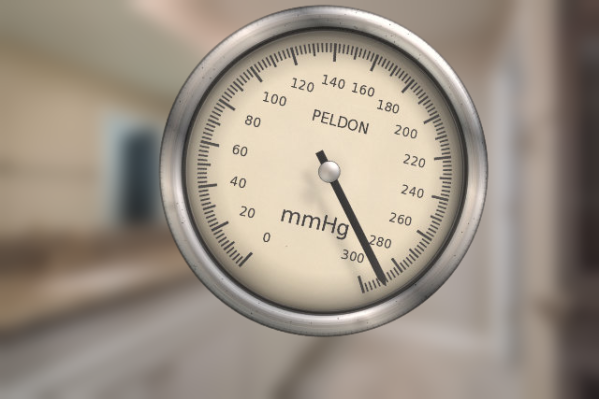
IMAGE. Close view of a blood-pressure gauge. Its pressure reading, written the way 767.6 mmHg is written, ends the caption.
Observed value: 290 mmHg
